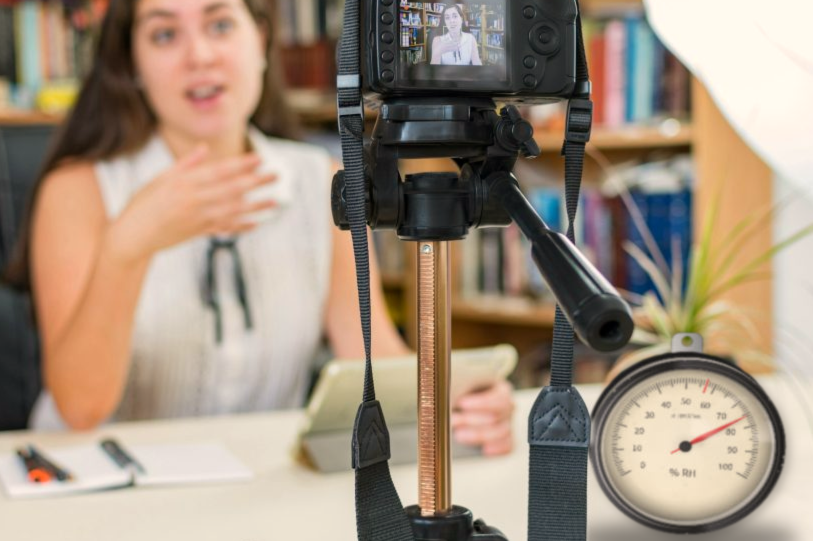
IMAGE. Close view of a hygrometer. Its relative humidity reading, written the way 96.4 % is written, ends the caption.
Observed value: 75 %
